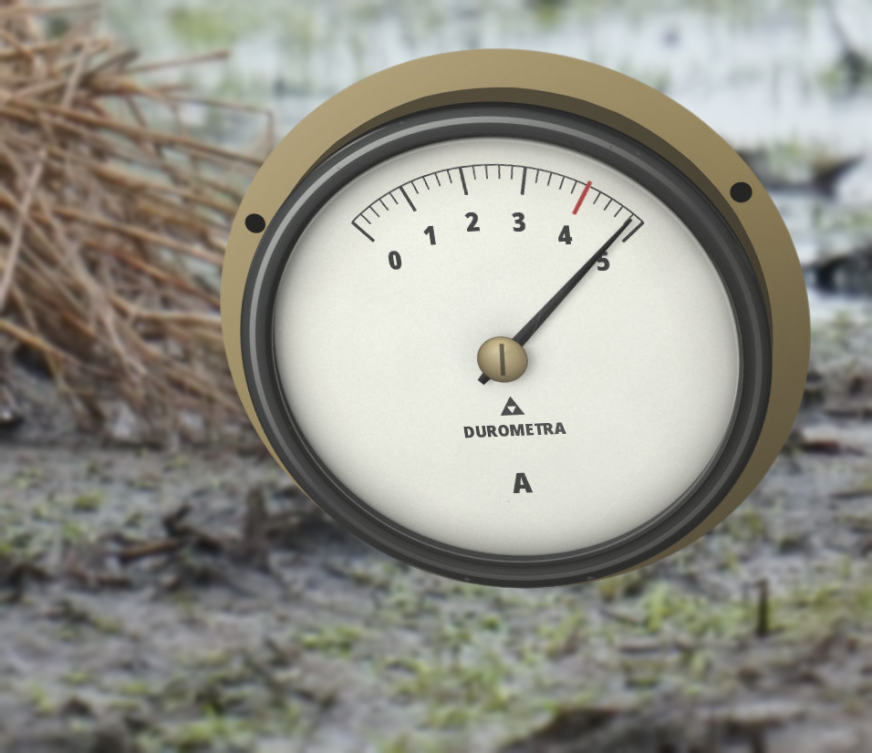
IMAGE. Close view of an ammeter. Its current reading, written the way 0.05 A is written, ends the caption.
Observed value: 4.8 A
